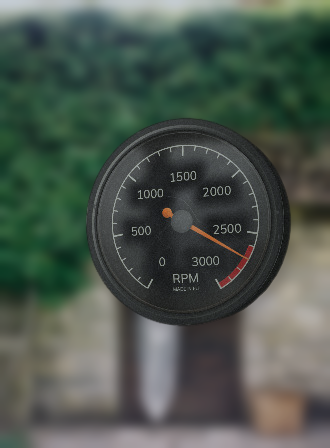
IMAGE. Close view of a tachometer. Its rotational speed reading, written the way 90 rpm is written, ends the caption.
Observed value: 2700 rpm
